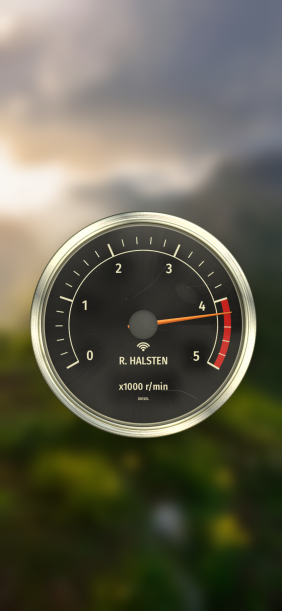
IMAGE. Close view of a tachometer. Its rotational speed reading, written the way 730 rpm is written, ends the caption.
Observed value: 4200 rpm
